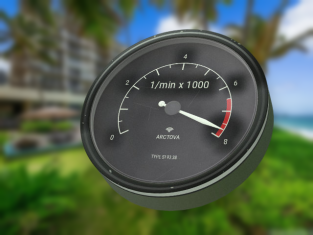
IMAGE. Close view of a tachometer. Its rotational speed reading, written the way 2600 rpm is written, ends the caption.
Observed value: 7750 rpm
